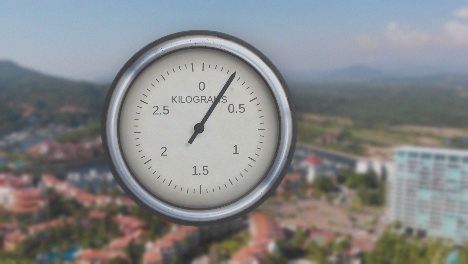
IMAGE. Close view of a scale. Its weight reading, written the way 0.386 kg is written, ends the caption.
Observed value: 0.25 kg
